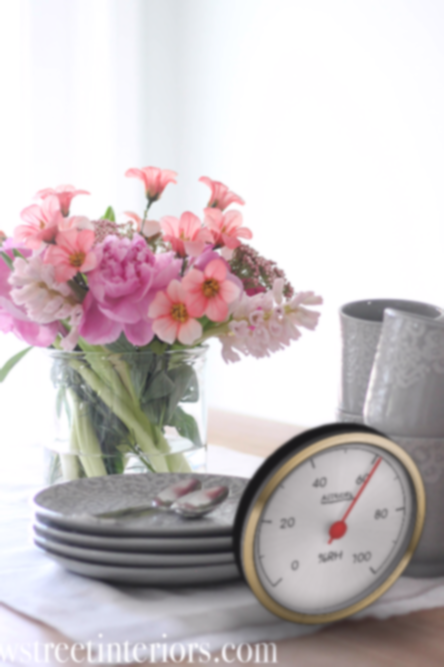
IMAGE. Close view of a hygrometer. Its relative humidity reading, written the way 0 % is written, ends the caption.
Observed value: 60 %
